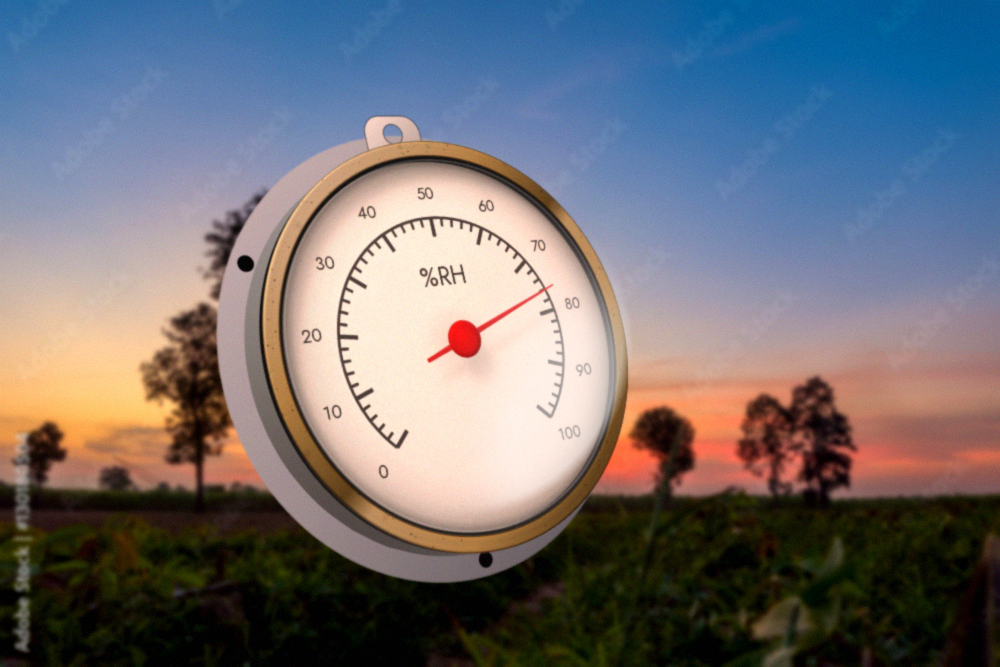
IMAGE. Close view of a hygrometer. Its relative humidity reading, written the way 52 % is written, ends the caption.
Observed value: 76 %
